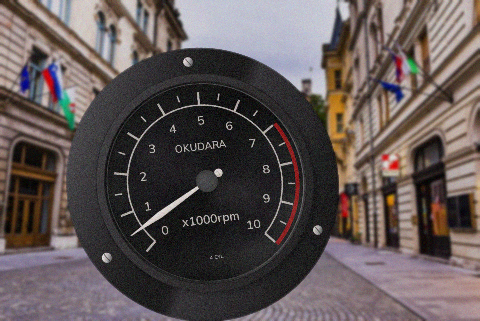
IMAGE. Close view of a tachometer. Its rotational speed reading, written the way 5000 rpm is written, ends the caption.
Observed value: 500 rpm
